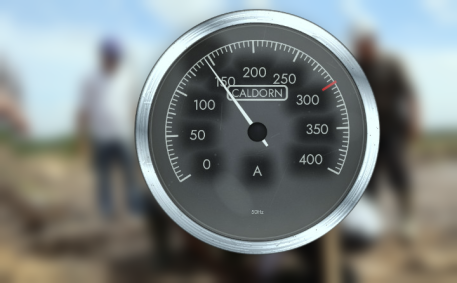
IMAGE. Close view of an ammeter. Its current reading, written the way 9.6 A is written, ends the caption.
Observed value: 145 A
